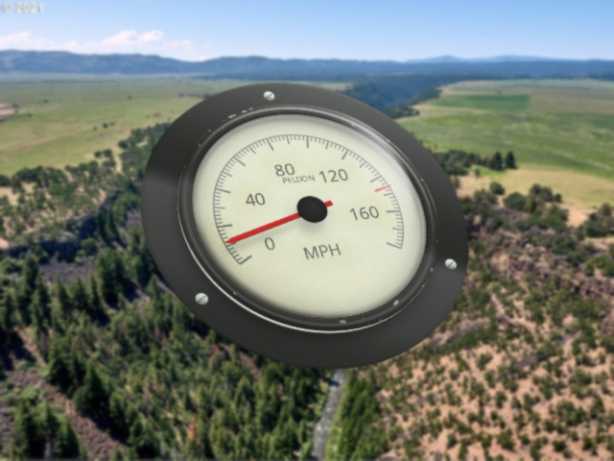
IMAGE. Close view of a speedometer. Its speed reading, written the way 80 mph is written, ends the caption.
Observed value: 10 mph
